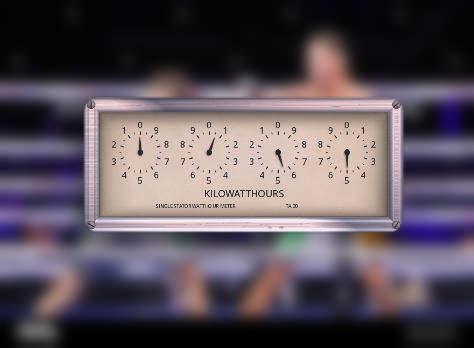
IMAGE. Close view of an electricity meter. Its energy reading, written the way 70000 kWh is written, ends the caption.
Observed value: 55 kWh
